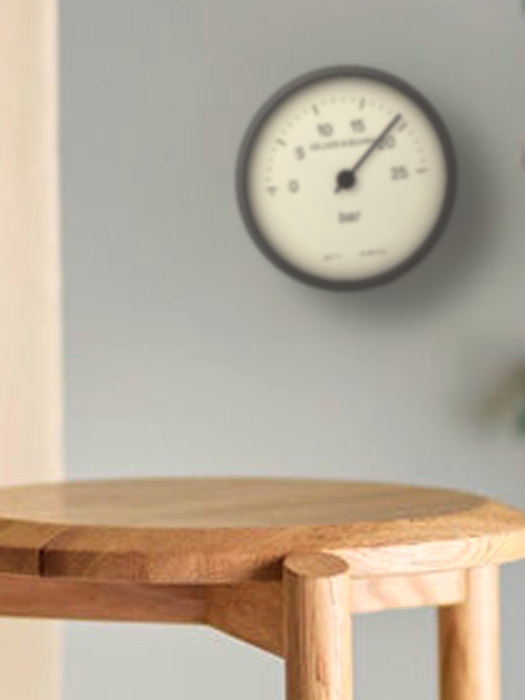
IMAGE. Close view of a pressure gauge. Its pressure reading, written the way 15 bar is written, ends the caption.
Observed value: 19 bar
